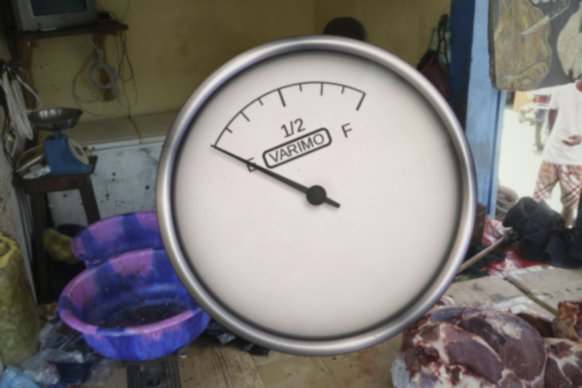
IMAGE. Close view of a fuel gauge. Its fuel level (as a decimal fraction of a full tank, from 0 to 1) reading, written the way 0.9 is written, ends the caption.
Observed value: 0
